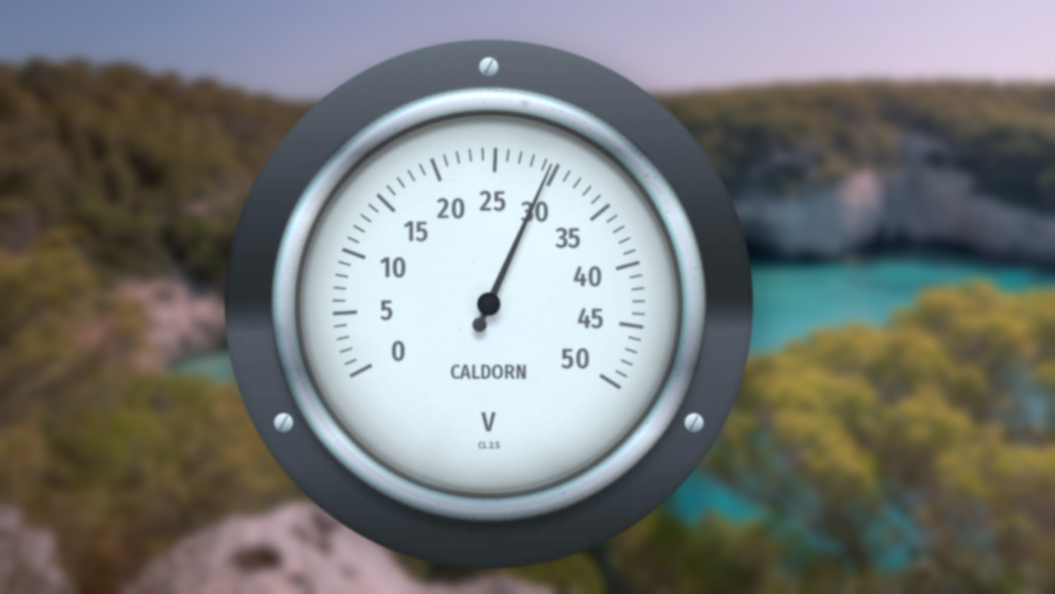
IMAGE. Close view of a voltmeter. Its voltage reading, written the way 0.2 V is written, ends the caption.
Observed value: 29.5 V
